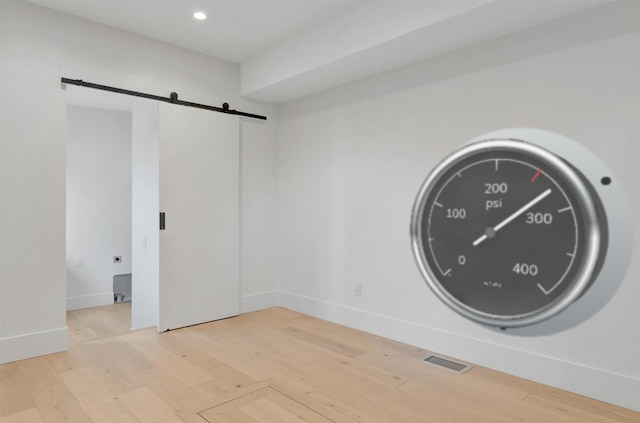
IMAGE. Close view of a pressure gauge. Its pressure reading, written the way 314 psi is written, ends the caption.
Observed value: 275 psi
